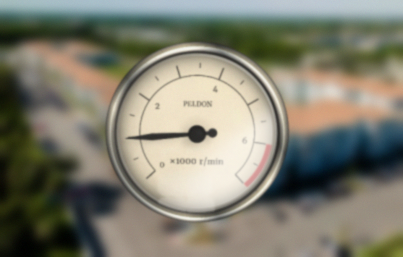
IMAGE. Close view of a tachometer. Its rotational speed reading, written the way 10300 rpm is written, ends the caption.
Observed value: 1000 rpm
